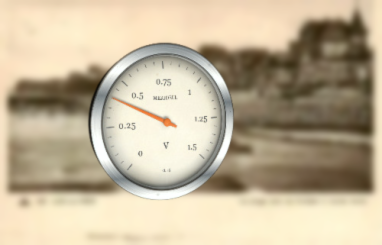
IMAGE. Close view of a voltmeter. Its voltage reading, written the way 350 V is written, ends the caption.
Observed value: 0.4 V
